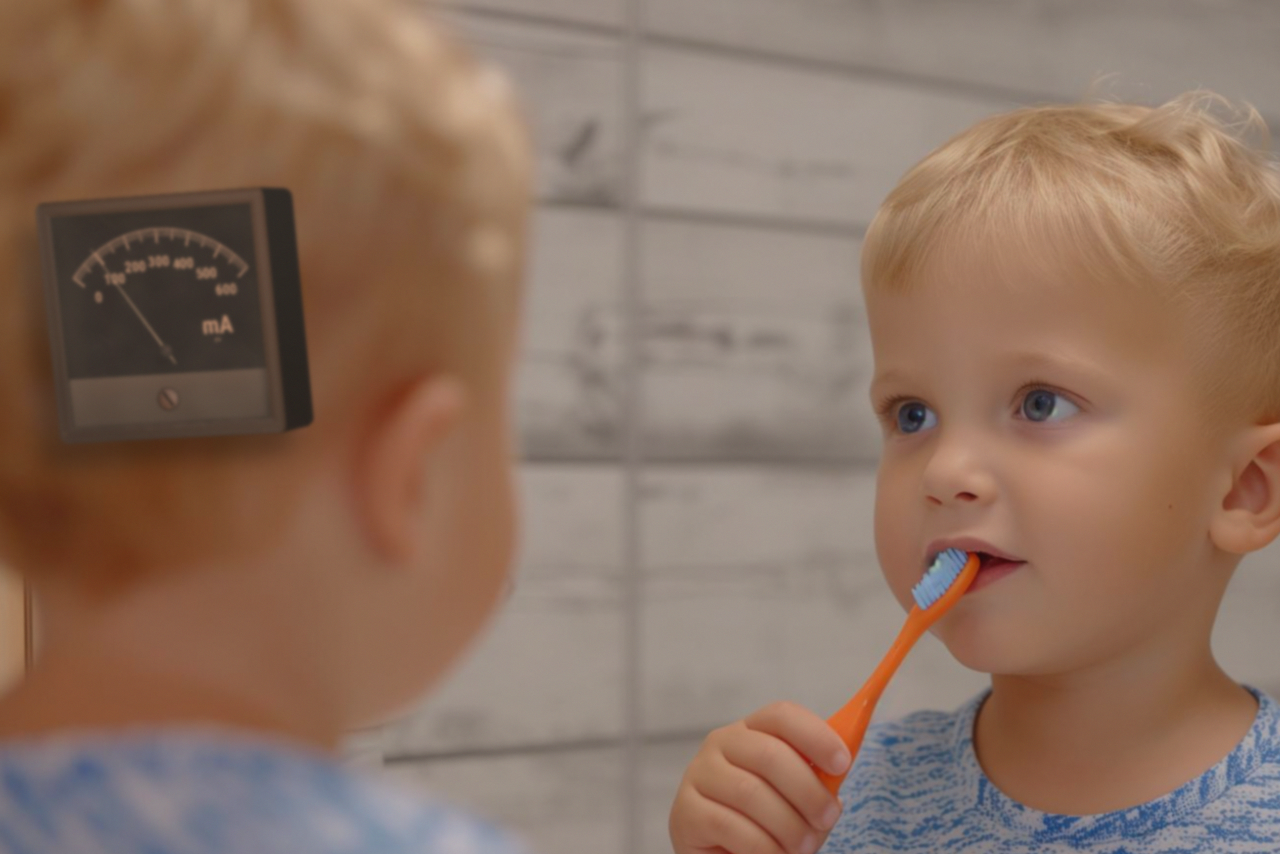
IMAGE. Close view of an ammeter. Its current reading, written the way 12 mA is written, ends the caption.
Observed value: 100 mA
